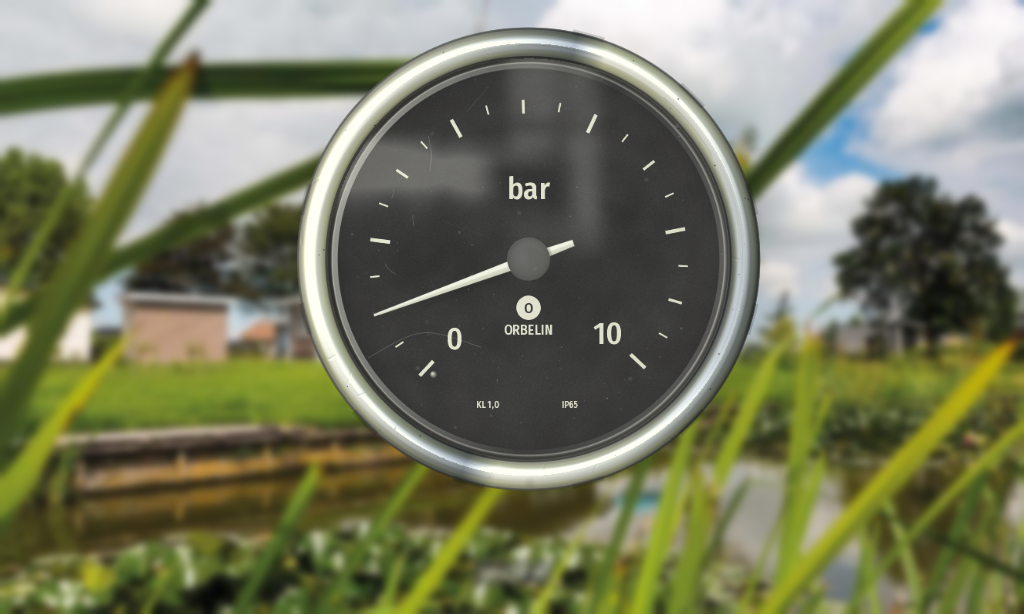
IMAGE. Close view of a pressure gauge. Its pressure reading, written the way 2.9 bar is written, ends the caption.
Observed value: 1 bar
